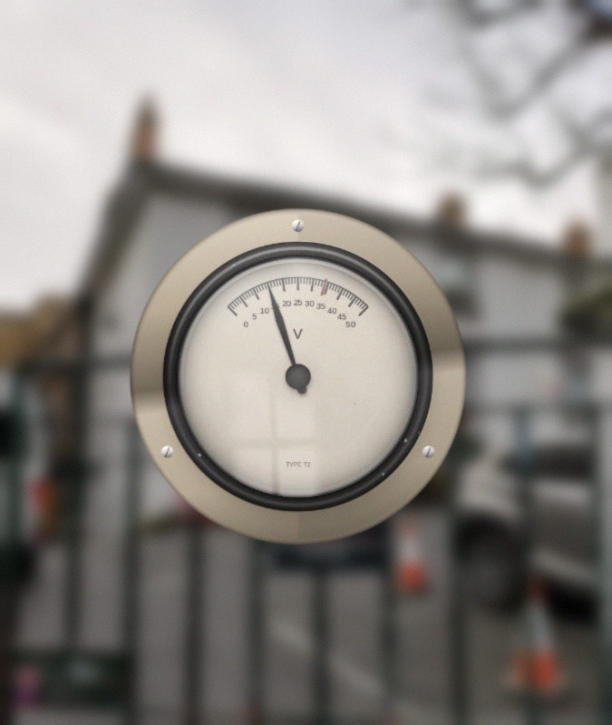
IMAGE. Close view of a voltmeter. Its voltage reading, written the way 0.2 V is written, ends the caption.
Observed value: 15 V
